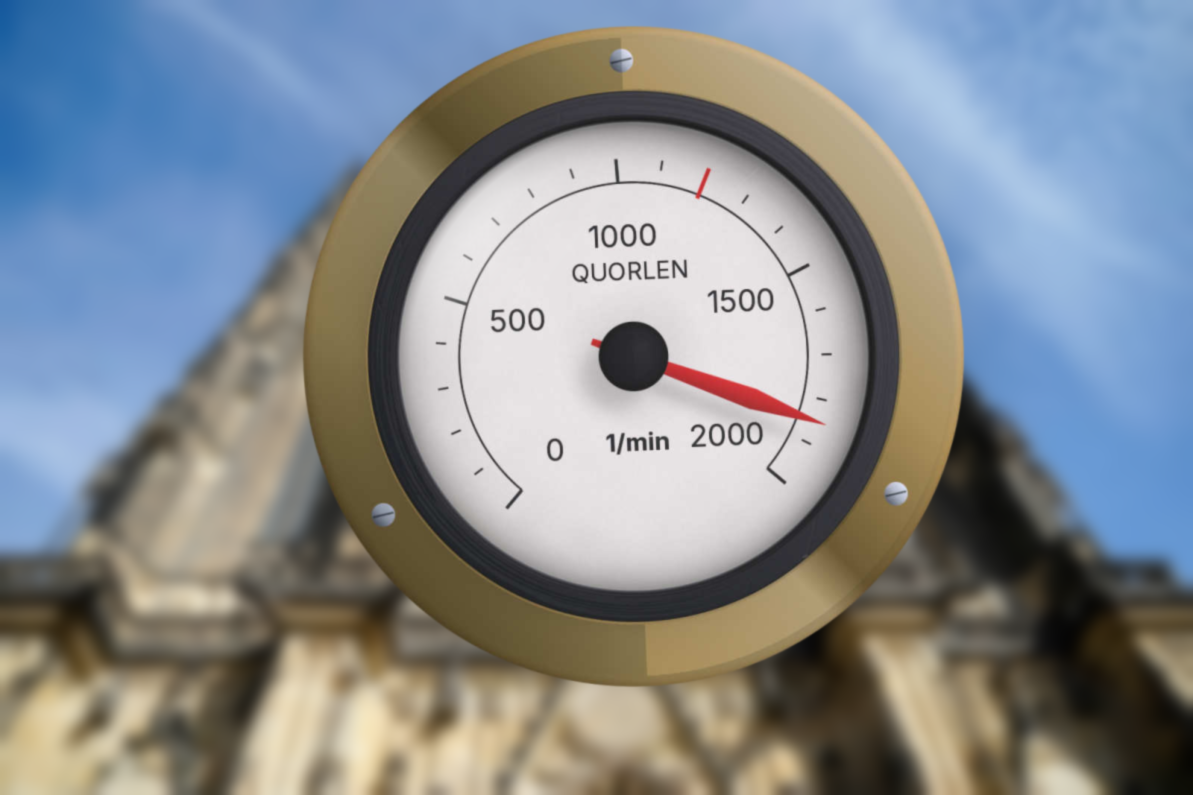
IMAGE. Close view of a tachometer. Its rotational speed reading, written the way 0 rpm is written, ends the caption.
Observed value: 1850 rpm
